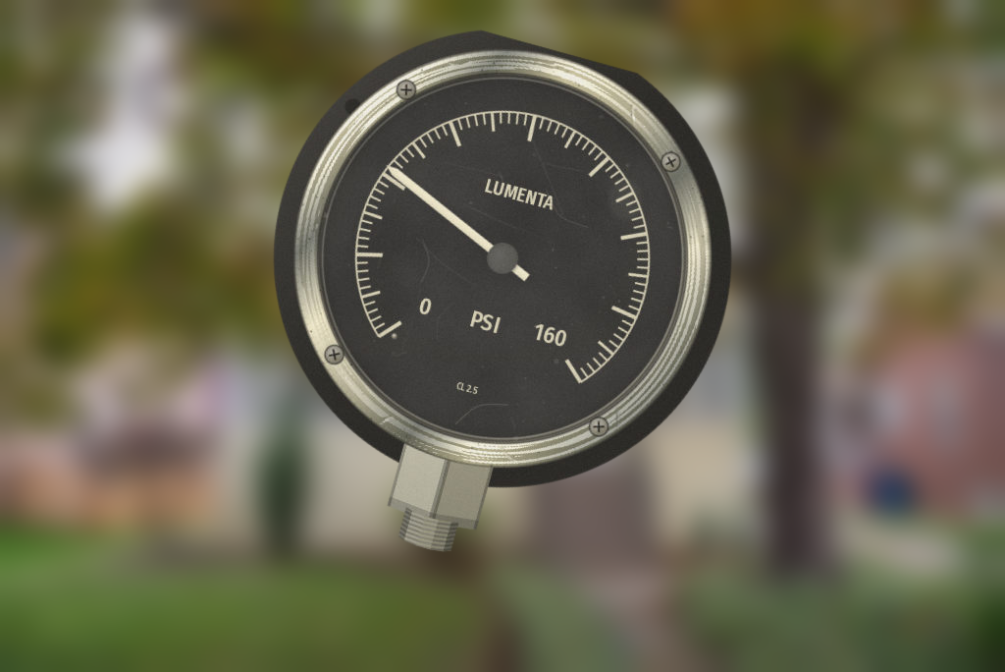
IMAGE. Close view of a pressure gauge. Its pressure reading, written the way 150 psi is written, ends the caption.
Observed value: 42 psi
